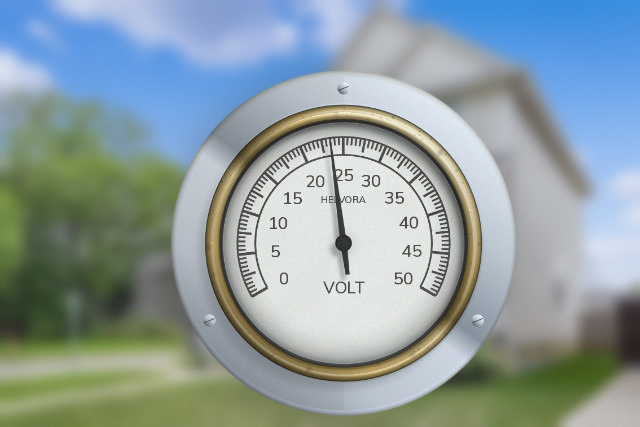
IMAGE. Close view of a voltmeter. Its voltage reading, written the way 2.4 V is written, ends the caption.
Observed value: 23.5 V
